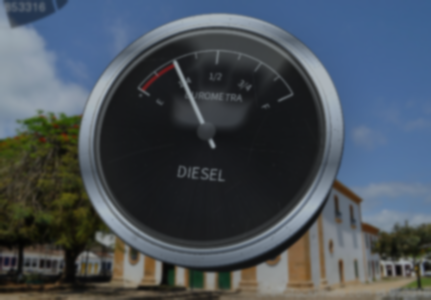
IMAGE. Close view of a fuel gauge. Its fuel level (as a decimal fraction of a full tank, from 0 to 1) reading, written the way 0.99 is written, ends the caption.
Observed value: 0.25
